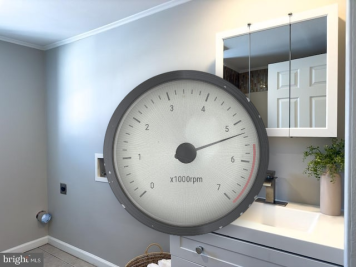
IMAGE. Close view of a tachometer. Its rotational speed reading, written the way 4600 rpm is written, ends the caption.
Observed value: 5300 rpm
